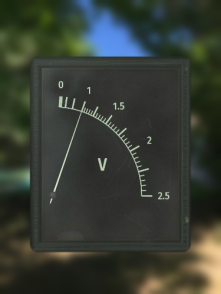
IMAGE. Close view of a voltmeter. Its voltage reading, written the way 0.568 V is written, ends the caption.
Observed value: 1 V
